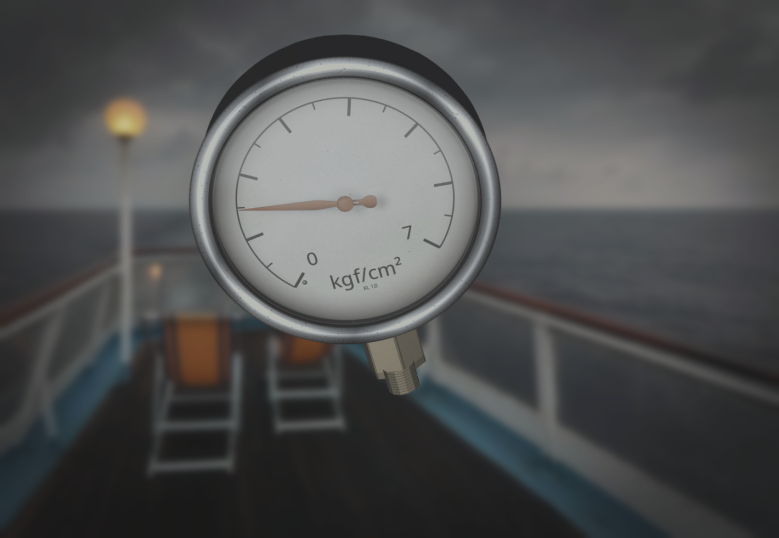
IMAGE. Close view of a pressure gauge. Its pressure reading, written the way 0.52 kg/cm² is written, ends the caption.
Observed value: 1.5 kg/cm²
